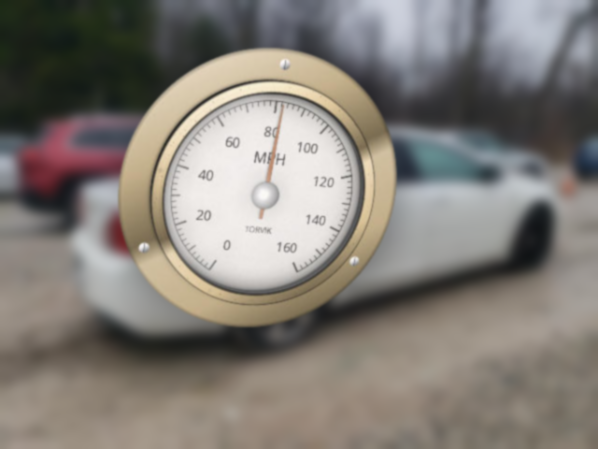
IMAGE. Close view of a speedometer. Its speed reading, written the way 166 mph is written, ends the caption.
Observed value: 82 mph
